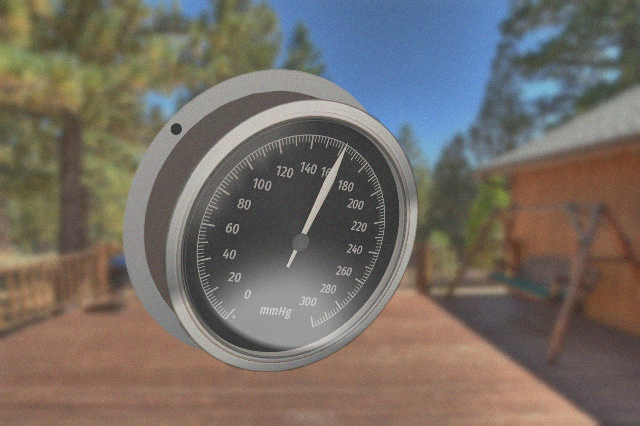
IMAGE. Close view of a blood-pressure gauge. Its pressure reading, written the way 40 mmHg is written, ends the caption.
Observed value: 160 mmHg
